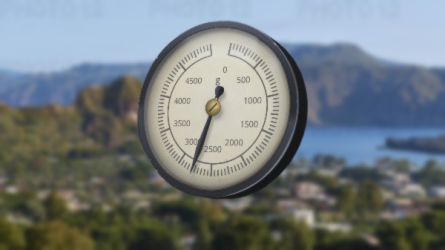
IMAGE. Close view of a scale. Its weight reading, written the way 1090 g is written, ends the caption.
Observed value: 2750 g
